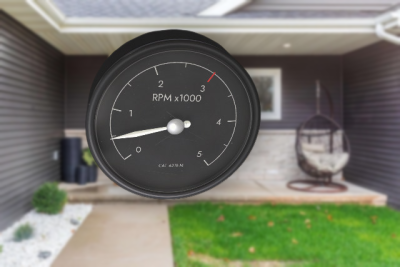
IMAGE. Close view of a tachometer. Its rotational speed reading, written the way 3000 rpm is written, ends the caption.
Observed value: 500 rpm
